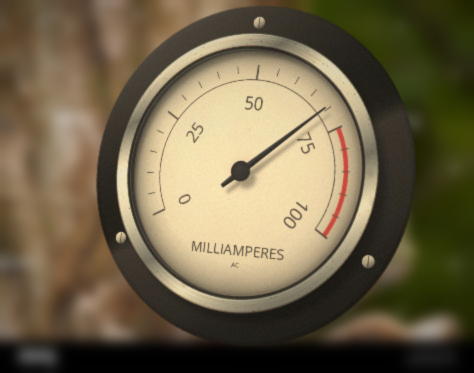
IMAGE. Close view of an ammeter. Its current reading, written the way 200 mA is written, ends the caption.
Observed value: 70 mA
